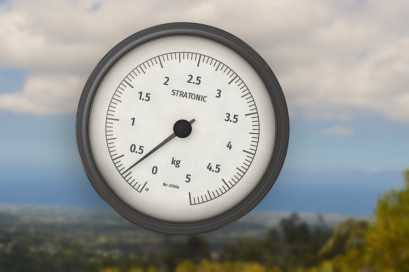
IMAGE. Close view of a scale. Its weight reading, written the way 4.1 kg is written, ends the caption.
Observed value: 0.3 kg
